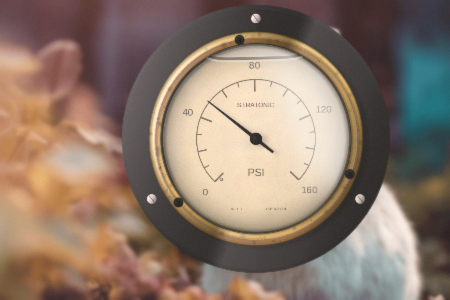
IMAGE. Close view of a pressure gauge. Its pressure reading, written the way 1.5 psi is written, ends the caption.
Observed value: 50 psi
